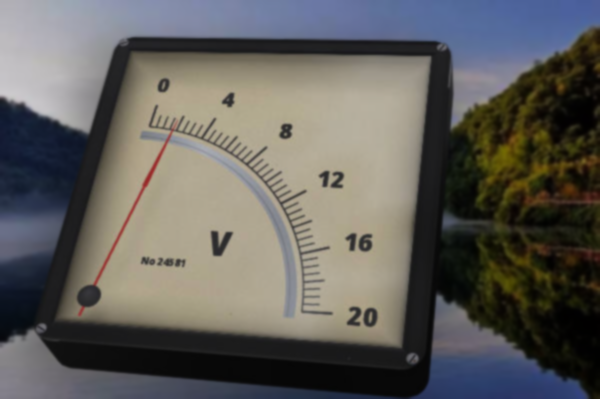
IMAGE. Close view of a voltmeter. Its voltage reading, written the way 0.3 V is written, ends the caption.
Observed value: 2 V
